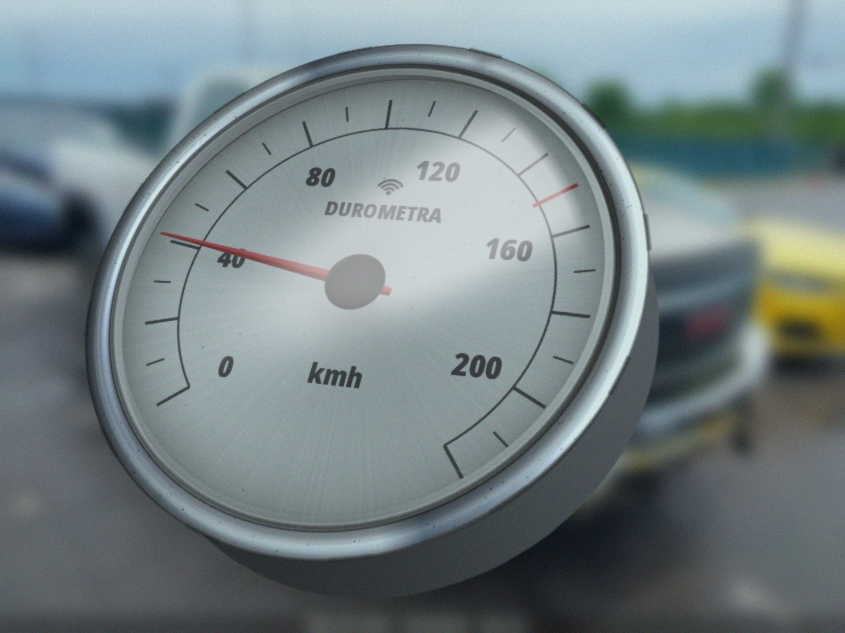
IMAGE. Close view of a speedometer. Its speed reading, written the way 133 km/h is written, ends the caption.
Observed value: 40 km/h
